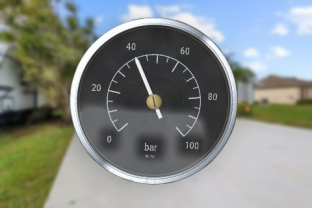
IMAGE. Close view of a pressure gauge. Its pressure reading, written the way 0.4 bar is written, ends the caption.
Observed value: 40 bar
